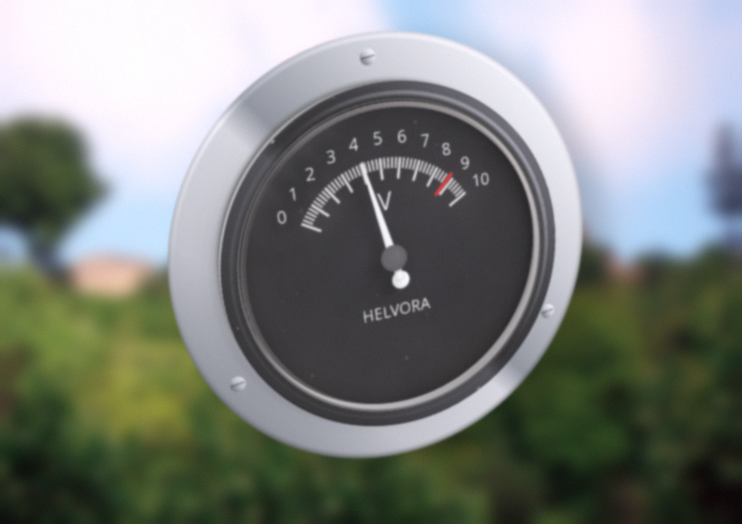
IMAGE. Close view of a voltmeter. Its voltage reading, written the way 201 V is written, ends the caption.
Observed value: 4 V
